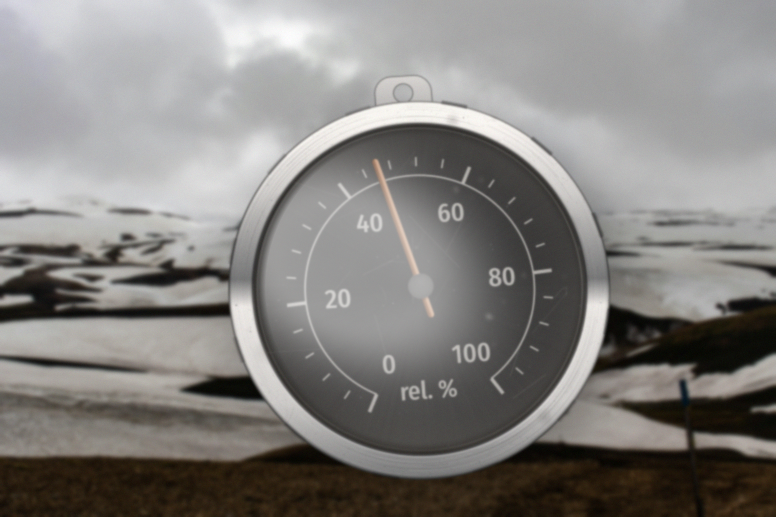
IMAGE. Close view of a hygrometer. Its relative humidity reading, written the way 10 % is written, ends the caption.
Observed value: 46 %
